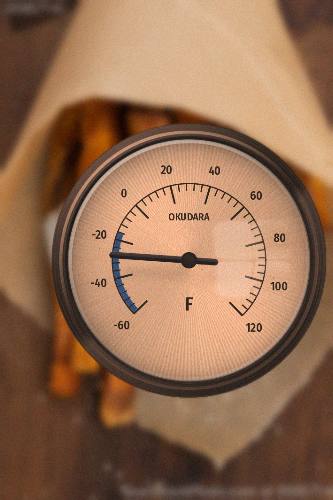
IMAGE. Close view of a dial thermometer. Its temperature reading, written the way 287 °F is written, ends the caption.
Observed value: -28 °F
